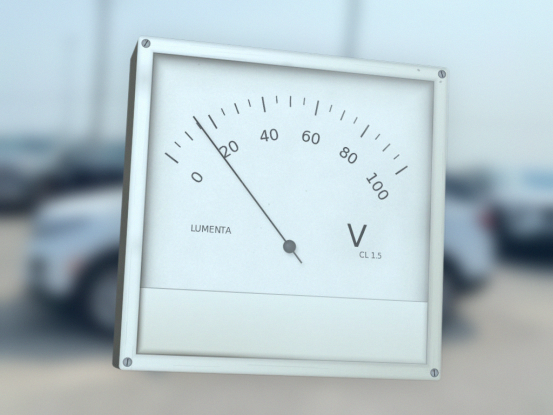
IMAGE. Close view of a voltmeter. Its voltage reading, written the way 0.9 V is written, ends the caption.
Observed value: 15 V
